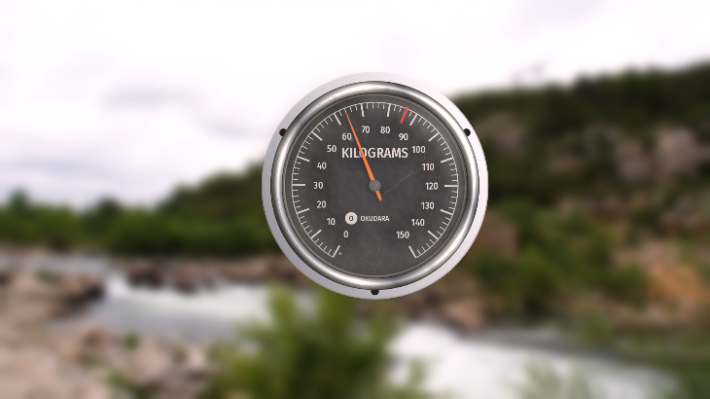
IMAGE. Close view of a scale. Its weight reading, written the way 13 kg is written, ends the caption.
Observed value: 64 kg
